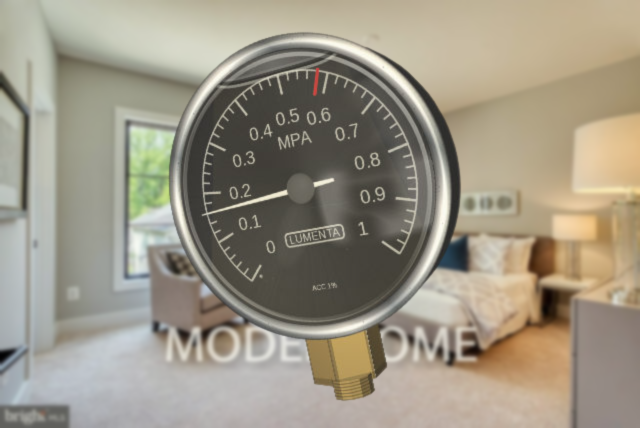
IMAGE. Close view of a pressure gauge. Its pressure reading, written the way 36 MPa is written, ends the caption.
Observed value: 0.16 MPa
